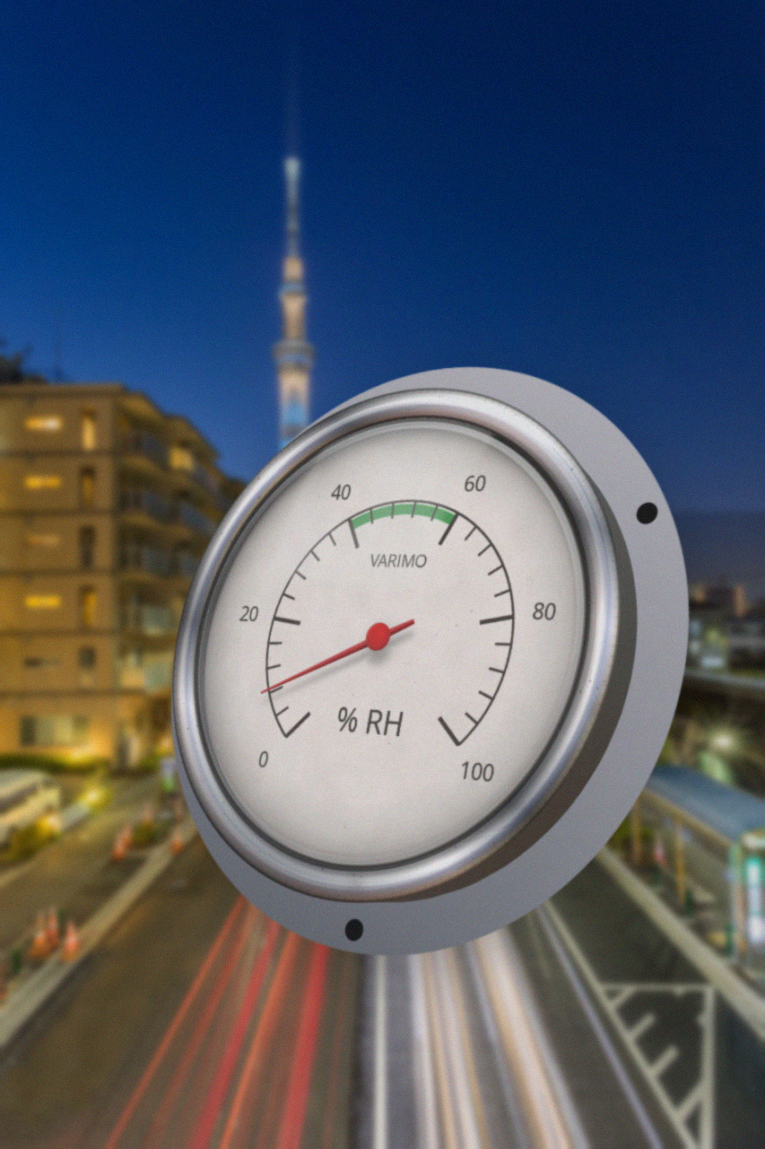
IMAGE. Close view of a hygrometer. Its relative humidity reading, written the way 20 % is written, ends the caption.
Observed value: 8 %
